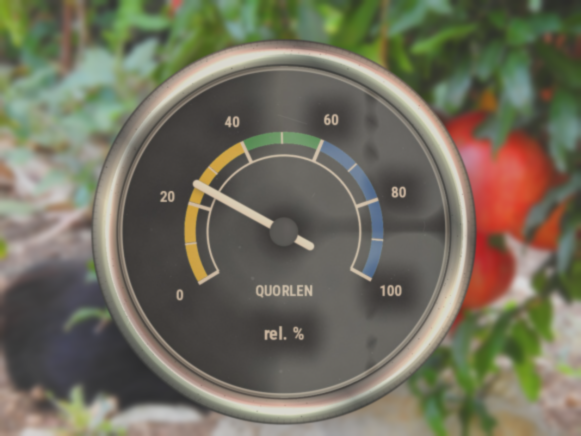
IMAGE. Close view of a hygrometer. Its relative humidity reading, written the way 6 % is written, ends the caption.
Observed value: 25 %
